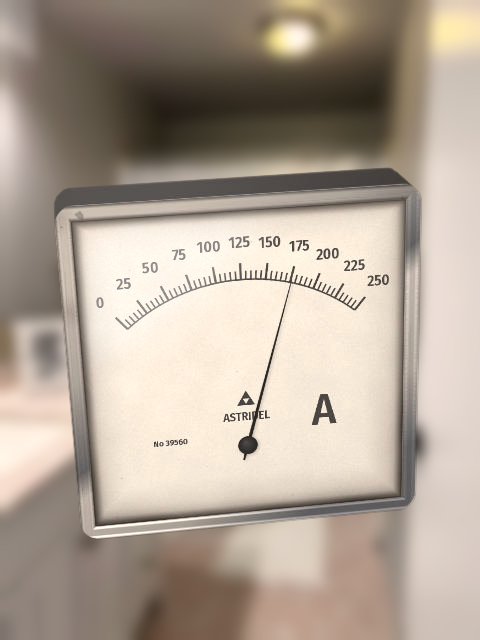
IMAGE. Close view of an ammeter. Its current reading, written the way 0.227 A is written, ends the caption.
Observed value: 175 A
